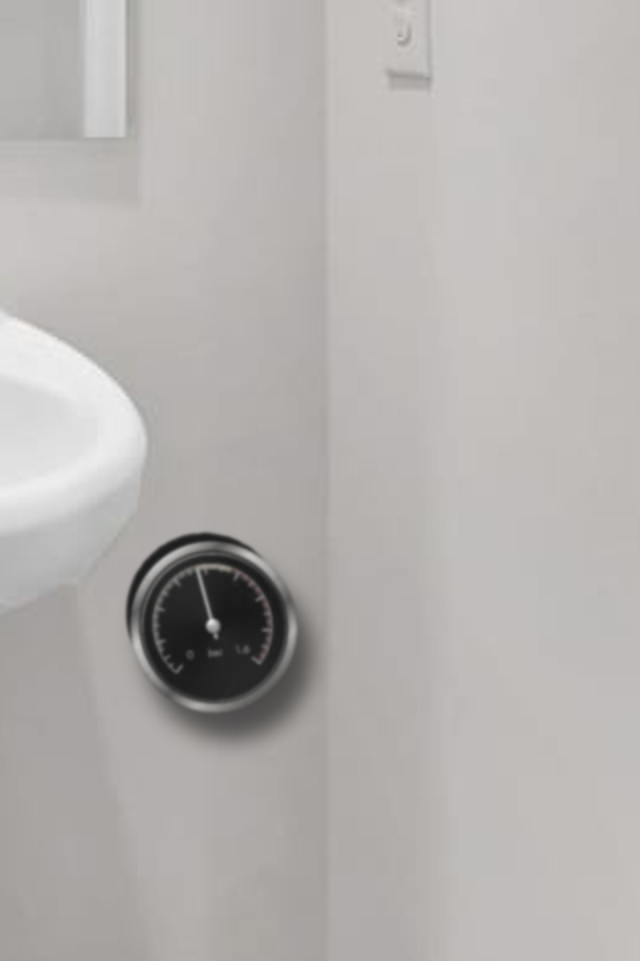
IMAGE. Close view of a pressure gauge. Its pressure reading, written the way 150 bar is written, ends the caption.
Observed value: 0.75 bar
